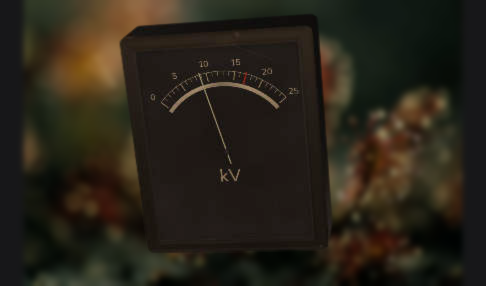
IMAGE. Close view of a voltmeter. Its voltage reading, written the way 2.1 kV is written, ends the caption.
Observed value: 9 kV
